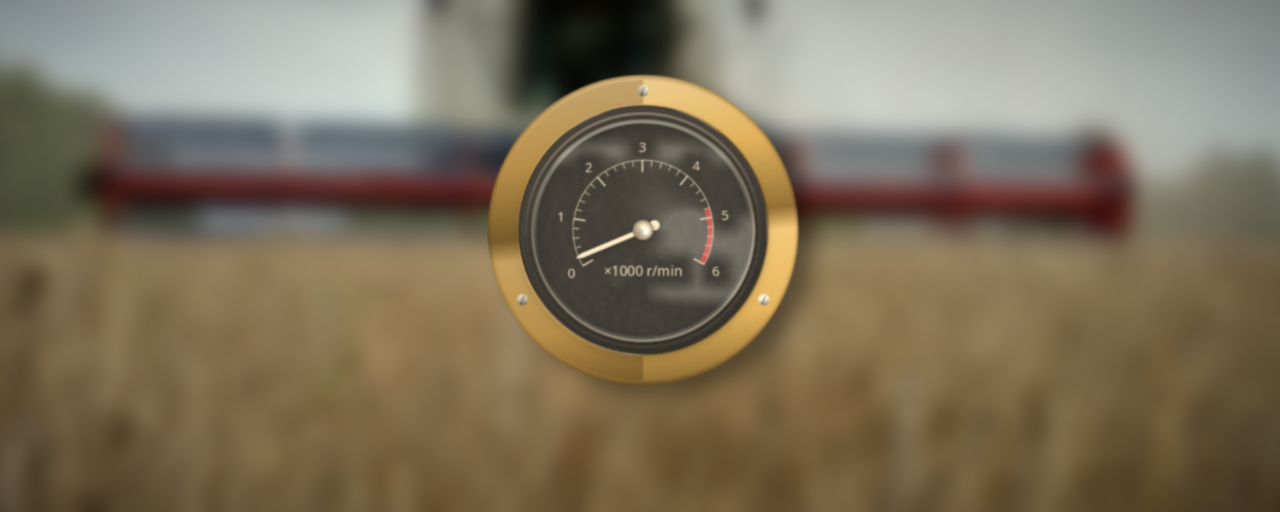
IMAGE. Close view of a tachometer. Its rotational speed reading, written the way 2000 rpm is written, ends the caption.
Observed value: 200 rpm
